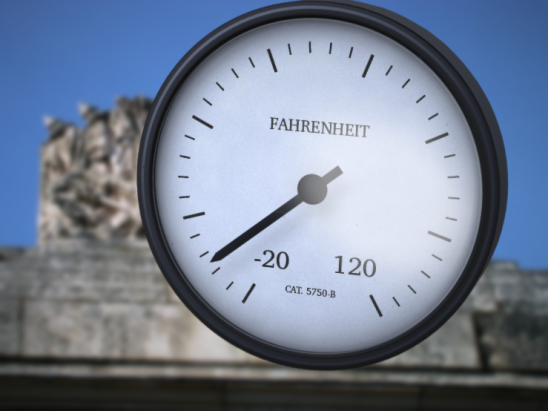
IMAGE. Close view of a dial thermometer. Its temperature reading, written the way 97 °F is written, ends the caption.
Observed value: -10 °F
